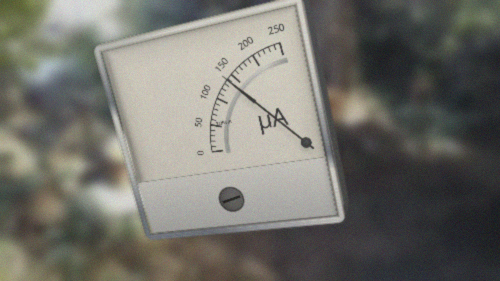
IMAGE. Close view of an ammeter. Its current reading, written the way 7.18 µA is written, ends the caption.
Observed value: 140 µA
